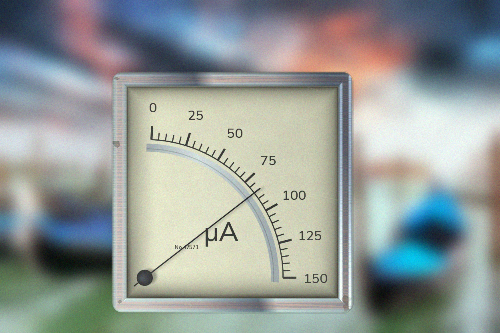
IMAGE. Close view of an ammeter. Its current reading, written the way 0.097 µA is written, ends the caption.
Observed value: 85 µA
